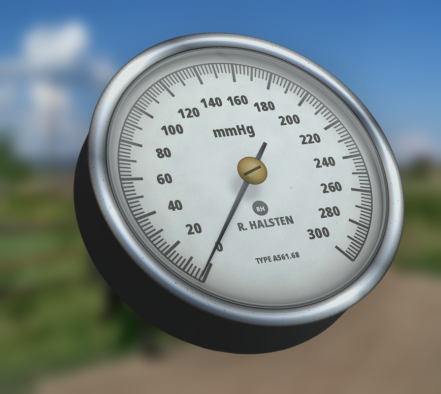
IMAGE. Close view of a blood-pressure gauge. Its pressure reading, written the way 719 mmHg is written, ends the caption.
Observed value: 2 mmHg
